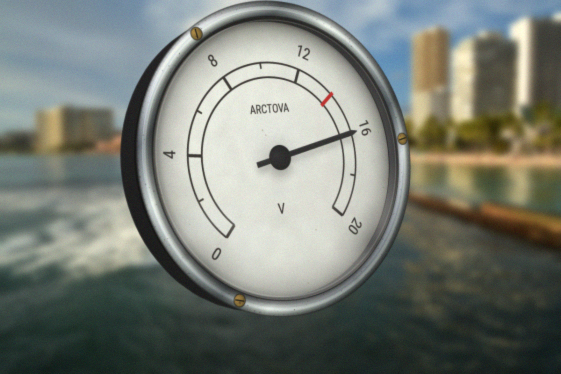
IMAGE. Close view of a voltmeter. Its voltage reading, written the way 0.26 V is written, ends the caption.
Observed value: 16 V
